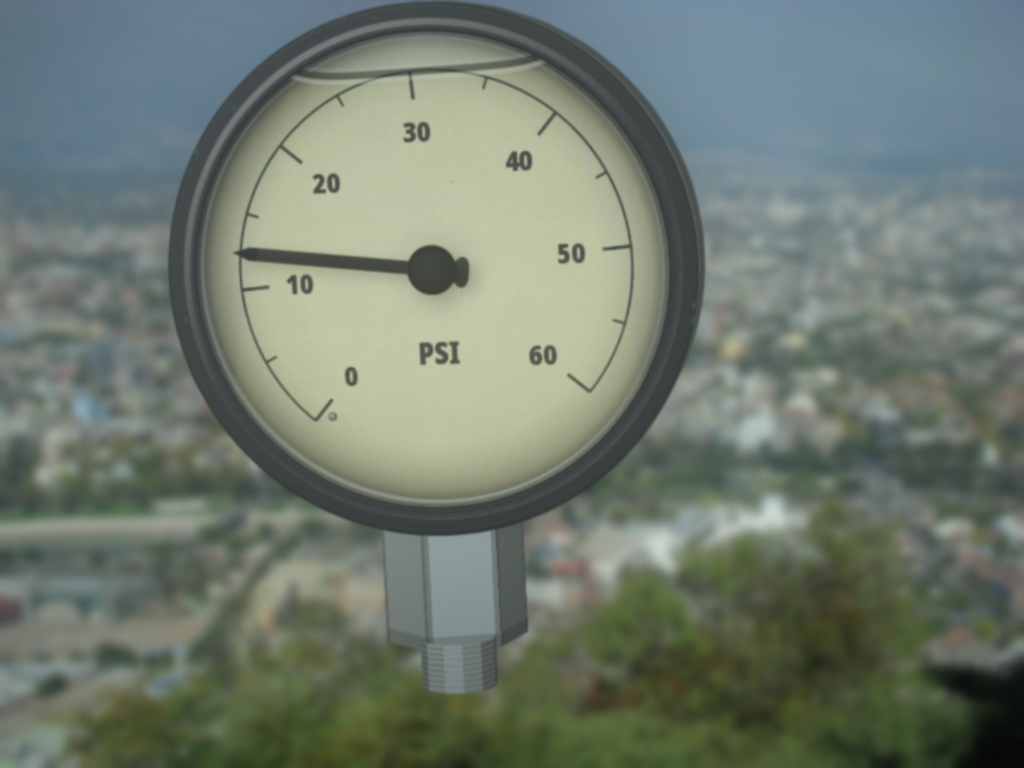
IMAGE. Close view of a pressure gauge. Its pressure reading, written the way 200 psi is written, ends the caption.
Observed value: 12.5 psi
